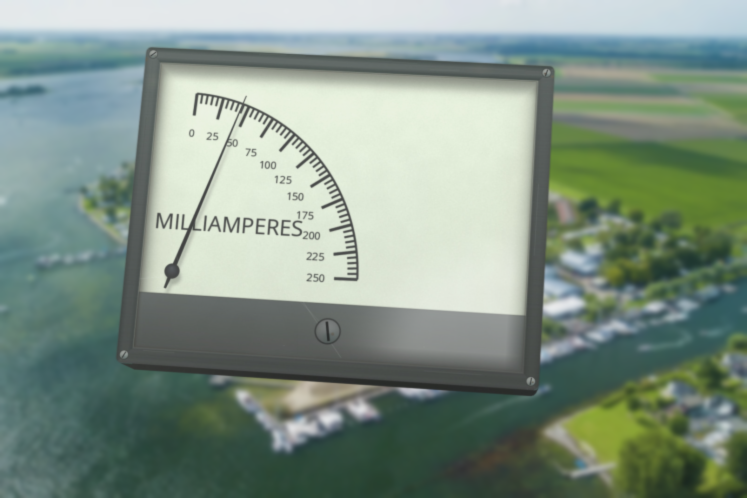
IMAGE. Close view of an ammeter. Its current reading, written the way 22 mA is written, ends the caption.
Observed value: 45 mA
